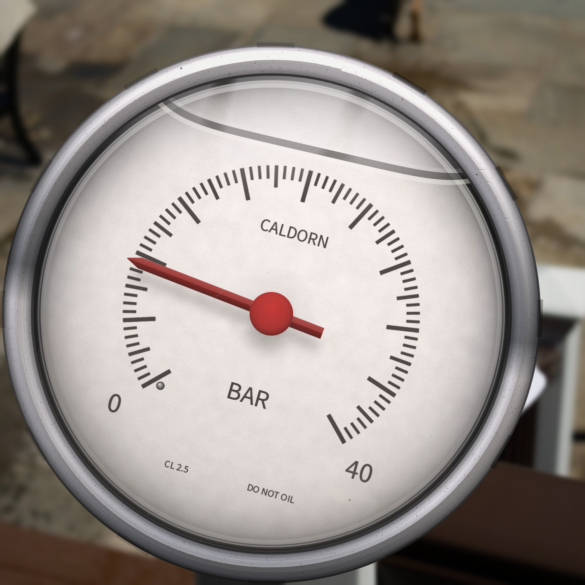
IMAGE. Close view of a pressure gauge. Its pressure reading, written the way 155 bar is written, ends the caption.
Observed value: 7.5 bar
